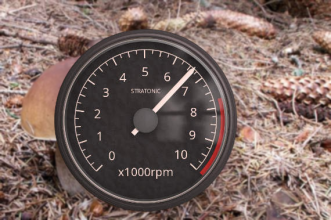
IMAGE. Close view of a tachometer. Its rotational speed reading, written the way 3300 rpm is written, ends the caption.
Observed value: 6625 rpm
